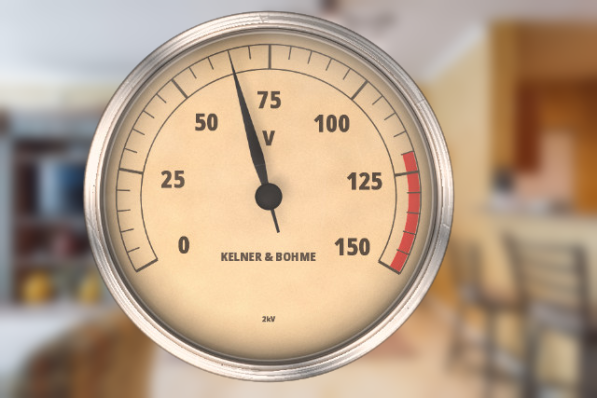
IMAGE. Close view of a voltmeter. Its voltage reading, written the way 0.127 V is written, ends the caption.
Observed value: 65 V
